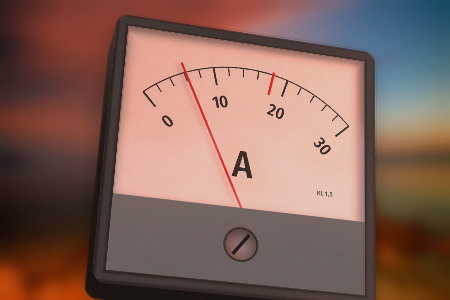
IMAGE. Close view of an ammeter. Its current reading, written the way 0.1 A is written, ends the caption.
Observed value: 6 A
